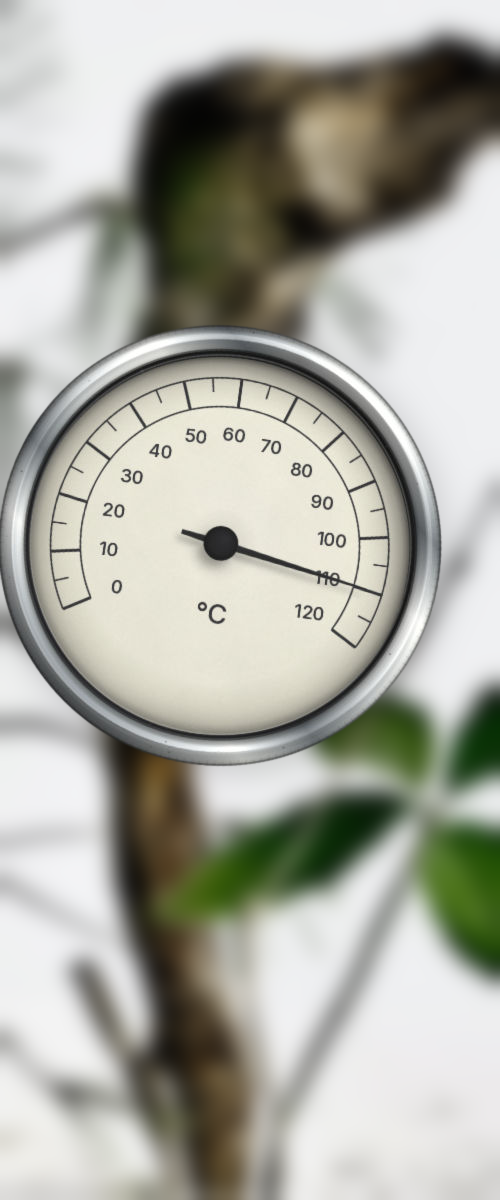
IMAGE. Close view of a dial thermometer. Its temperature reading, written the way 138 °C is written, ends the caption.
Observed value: 110 °C
